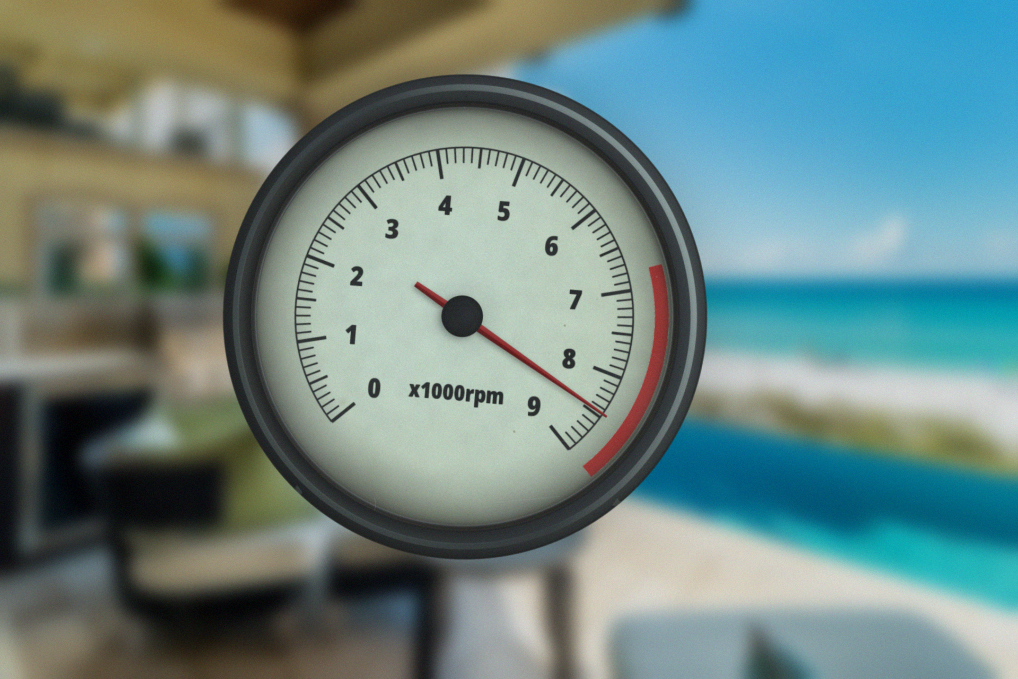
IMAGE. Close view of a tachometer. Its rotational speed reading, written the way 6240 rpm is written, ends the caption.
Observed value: 8450 rpm
